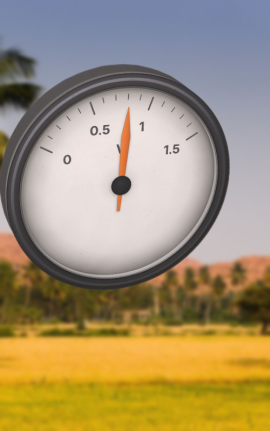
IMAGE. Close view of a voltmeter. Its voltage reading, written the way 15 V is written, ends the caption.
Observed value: 0.8 V
